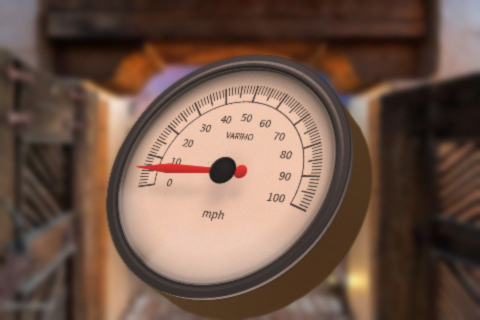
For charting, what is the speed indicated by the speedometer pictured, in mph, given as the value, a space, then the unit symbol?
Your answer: 5 mph
